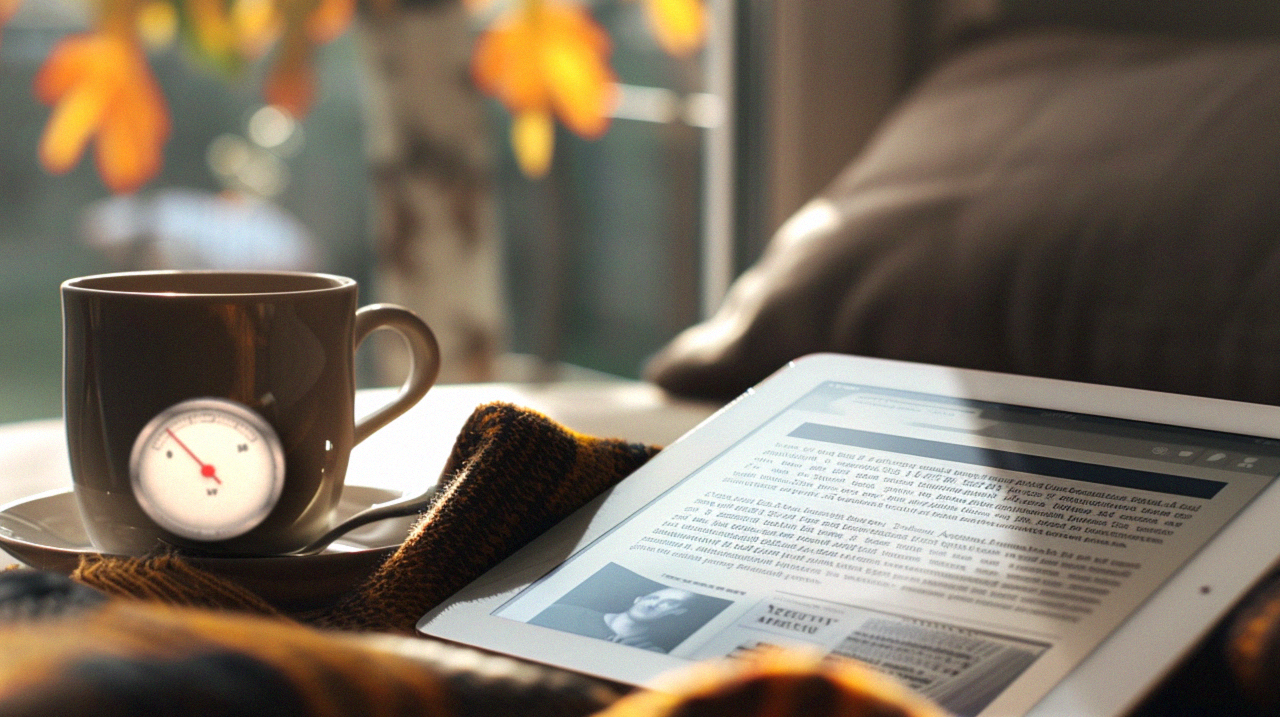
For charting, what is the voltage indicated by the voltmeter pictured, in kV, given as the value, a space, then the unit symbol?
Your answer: 10 kV
